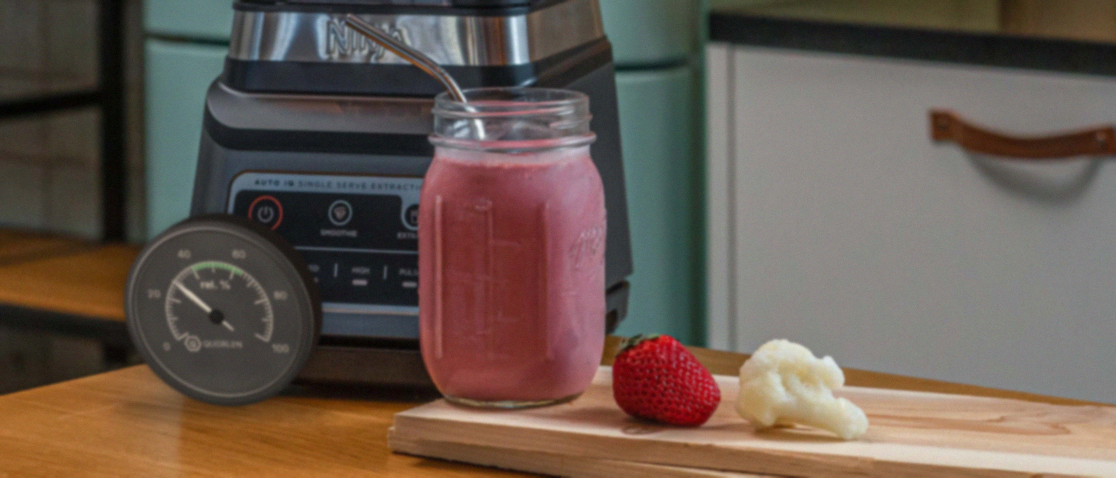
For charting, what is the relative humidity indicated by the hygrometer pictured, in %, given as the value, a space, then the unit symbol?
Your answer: 30 %
